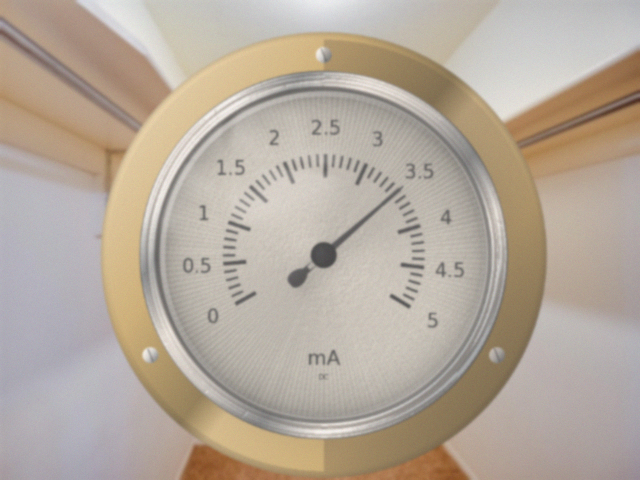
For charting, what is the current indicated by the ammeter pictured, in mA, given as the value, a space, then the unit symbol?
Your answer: 3.5 mA
